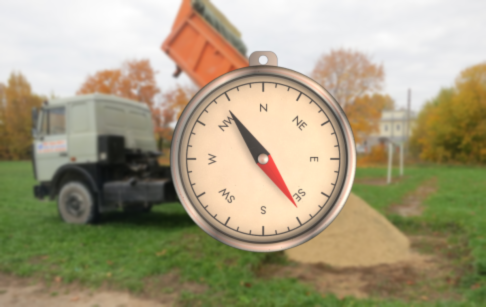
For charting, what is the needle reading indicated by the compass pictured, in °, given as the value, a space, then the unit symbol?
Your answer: 145 °
